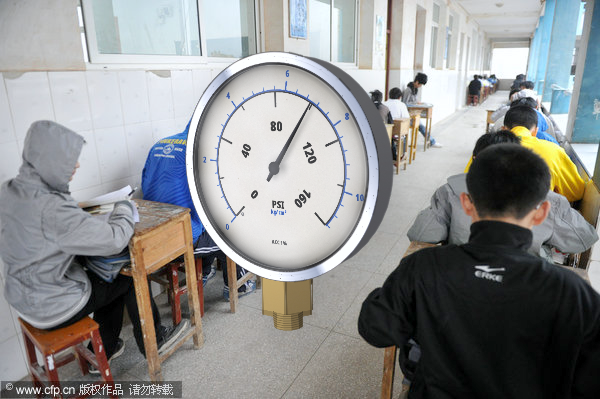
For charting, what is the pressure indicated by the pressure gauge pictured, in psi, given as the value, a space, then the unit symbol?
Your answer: 100 psi
